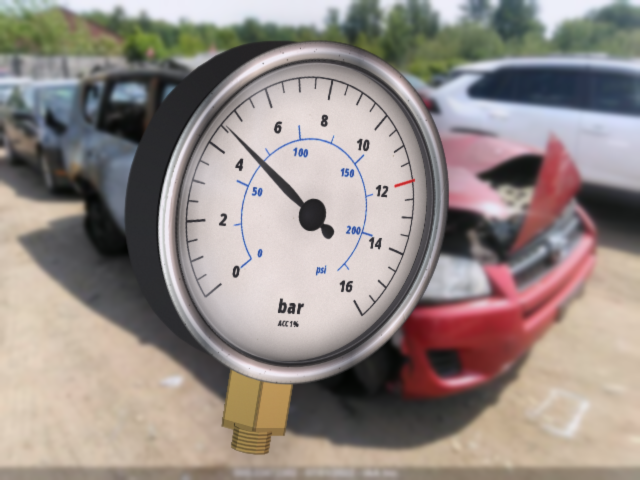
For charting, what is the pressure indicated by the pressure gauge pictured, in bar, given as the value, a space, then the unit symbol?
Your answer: 4.5 bar
